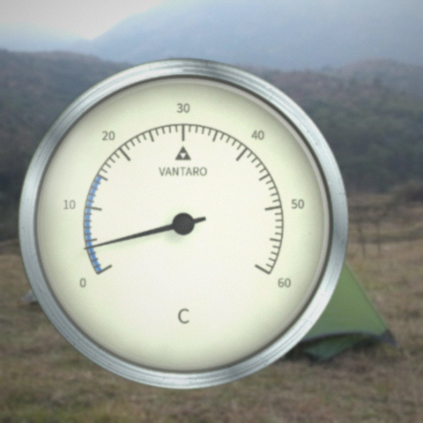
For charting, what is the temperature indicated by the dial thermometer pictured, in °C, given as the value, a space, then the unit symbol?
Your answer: 4 °C
